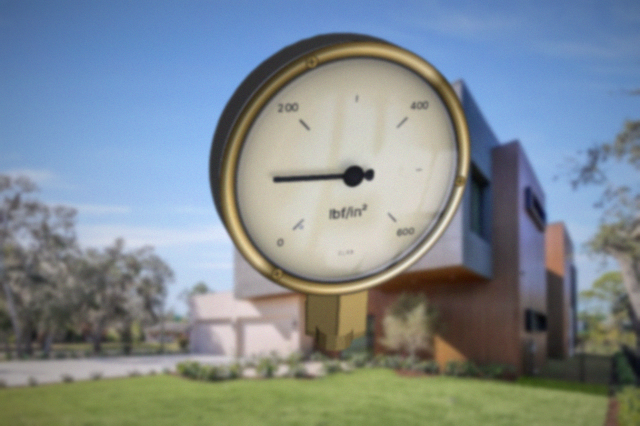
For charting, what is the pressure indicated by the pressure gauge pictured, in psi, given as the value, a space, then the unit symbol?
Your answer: 100 psi
